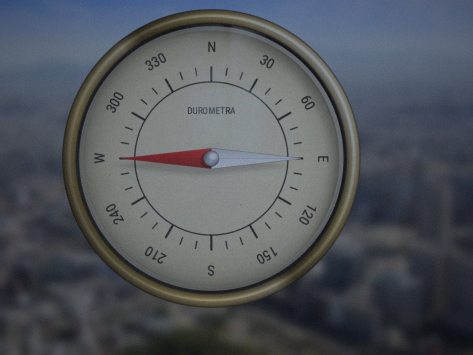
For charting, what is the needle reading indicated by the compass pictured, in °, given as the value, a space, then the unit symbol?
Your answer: 270 °
